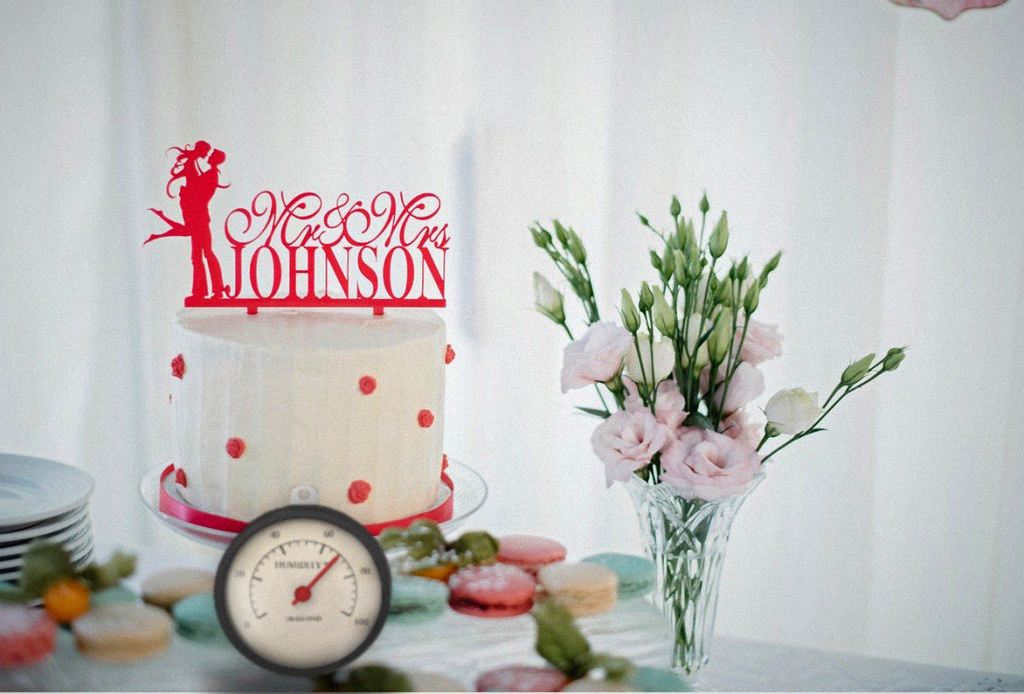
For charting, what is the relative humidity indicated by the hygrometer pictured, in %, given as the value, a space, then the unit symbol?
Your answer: 68 %
